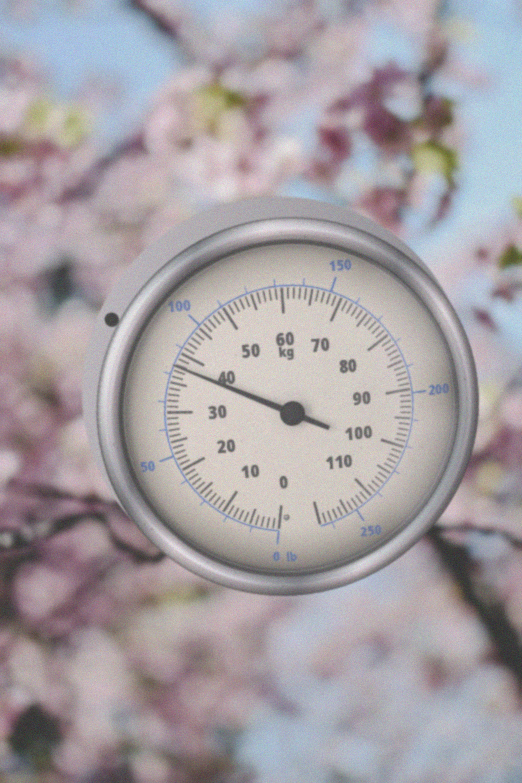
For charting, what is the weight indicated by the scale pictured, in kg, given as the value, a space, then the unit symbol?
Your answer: 38 kg
